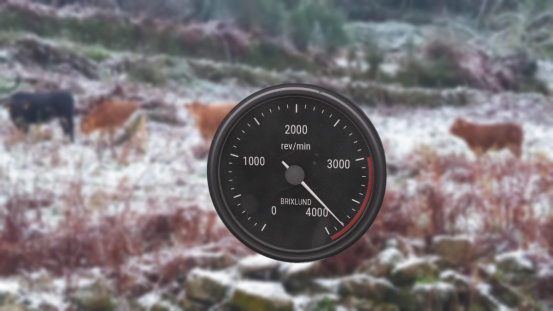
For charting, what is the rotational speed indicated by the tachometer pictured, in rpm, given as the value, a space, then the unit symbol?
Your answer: 3800 rpm
